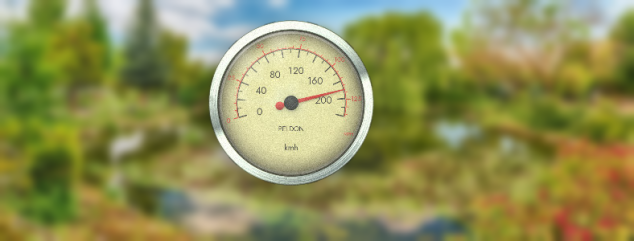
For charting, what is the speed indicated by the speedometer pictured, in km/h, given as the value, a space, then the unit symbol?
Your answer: 190 km/h
